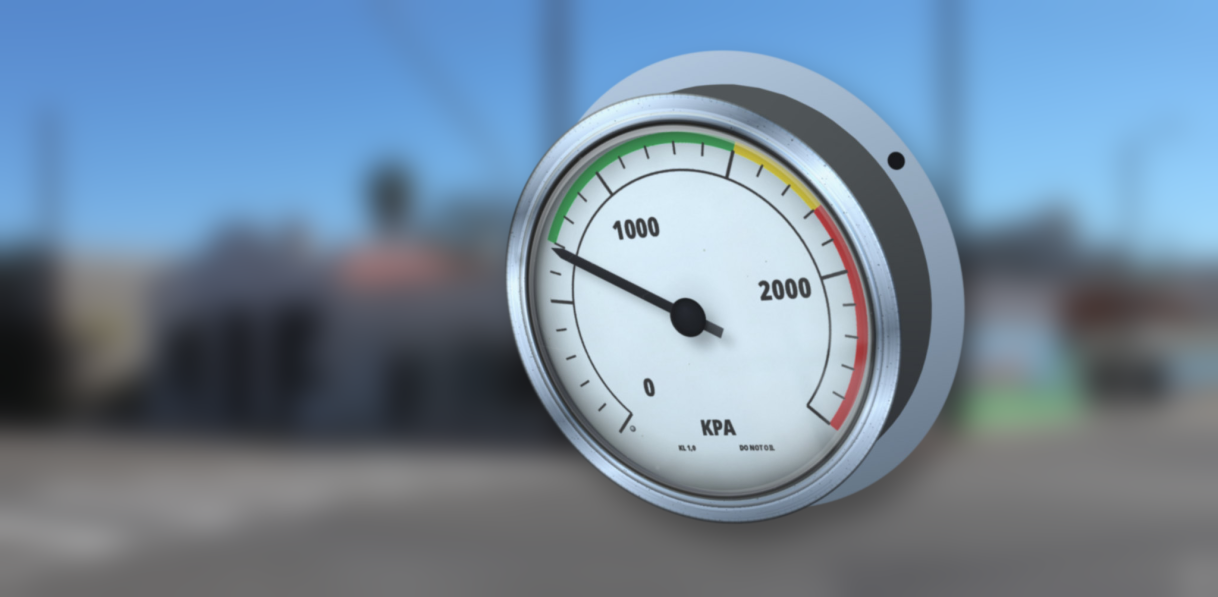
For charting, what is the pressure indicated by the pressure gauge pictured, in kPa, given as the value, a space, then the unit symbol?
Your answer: 700 kPa
